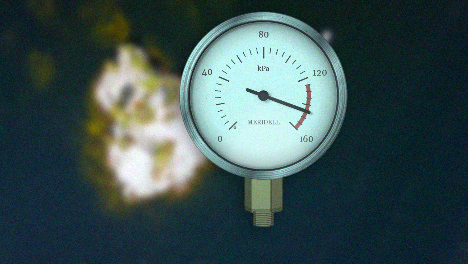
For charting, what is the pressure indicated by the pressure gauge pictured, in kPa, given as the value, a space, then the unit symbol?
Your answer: 145 kPa
